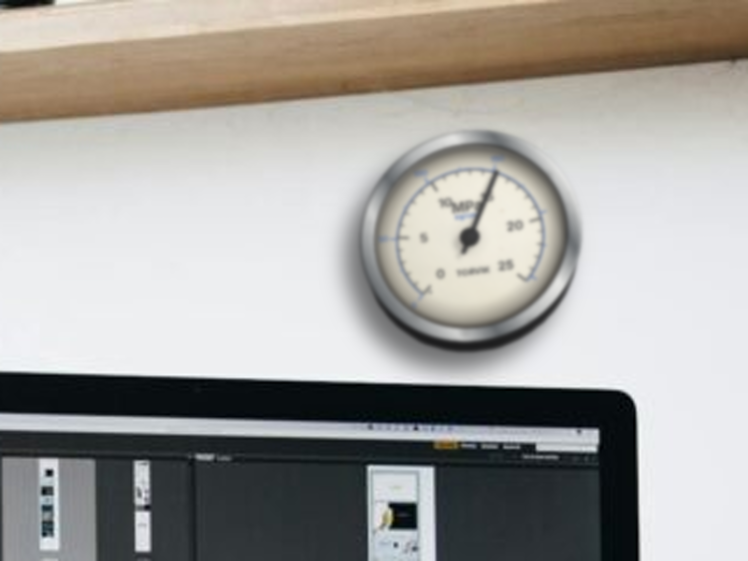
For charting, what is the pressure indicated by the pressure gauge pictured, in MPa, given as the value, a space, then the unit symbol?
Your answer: 15 MPa
